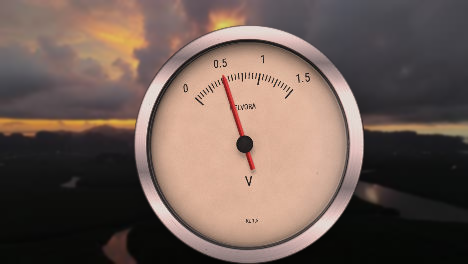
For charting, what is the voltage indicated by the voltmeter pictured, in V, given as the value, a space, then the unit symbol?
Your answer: 0.5 V
